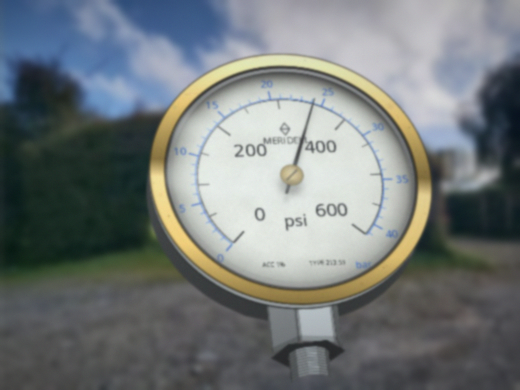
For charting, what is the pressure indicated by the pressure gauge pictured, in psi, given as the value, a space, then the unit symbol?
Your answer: 350 psi
